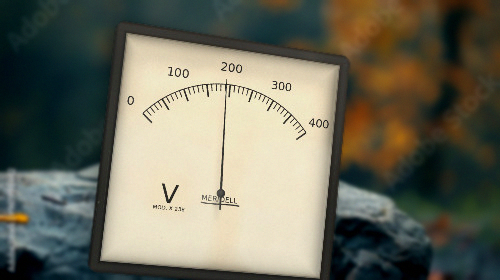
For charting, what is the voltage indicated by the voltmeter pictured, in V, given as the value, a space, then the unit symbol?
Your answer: 190 V
